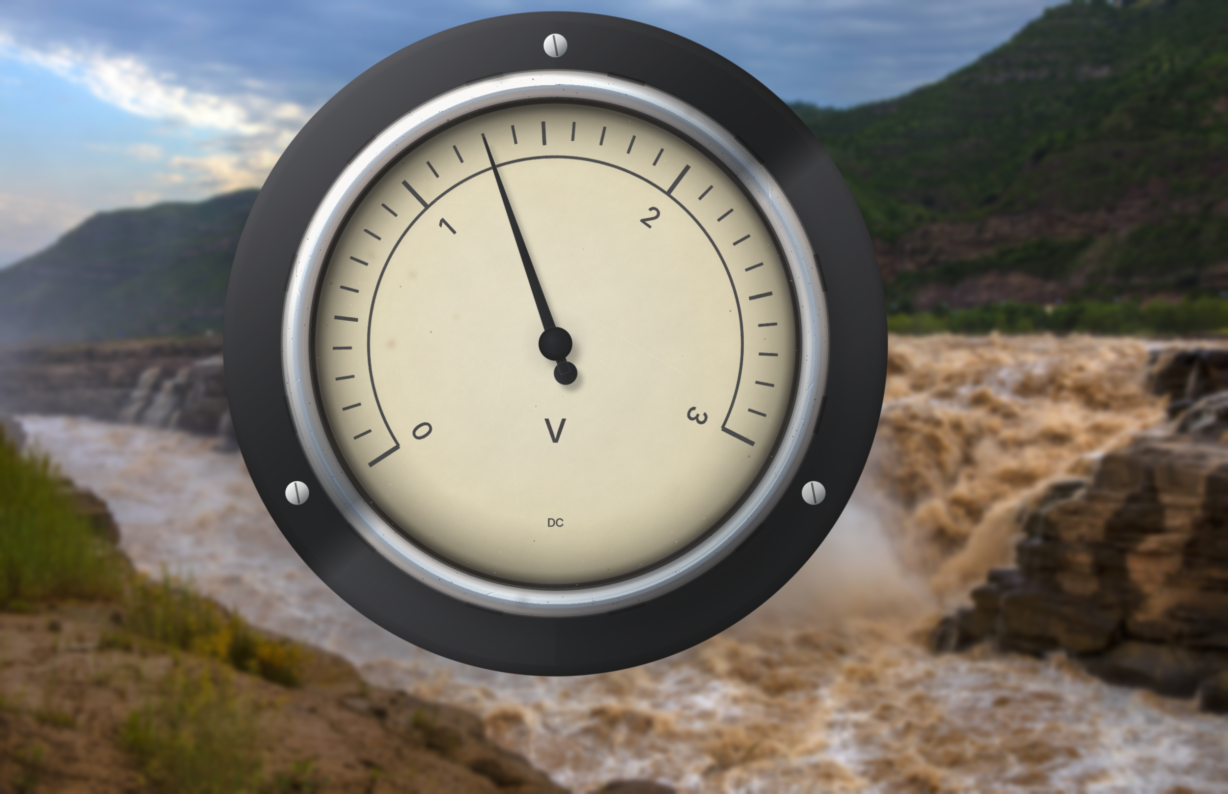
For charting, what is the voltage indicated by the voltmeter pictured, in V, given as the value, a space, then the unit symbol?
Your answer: 1.3 V
